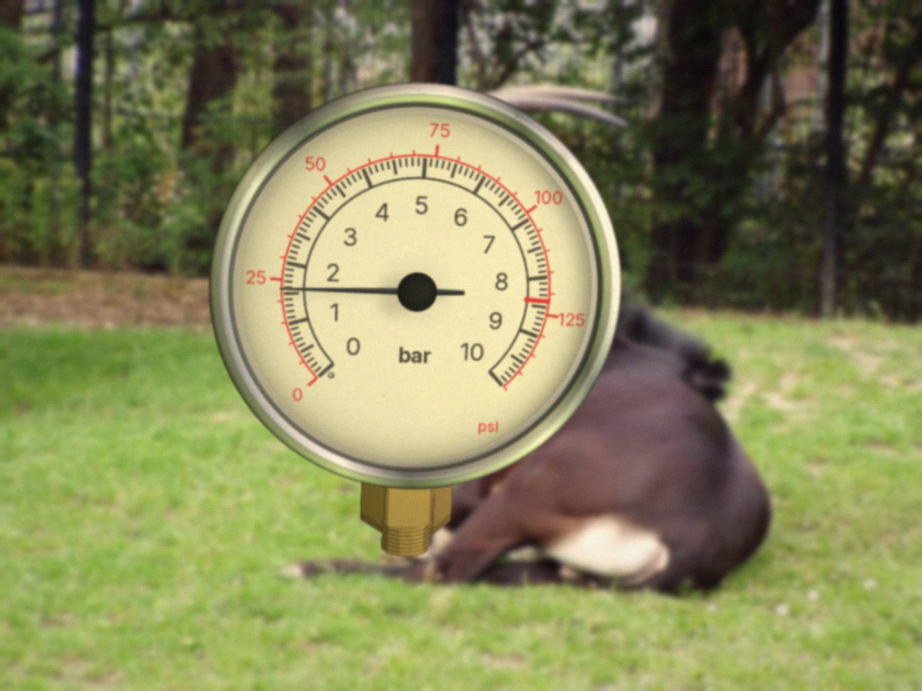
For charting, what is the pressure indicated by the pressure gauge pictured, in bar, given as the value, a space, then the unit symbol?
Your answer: 1.6 bar
